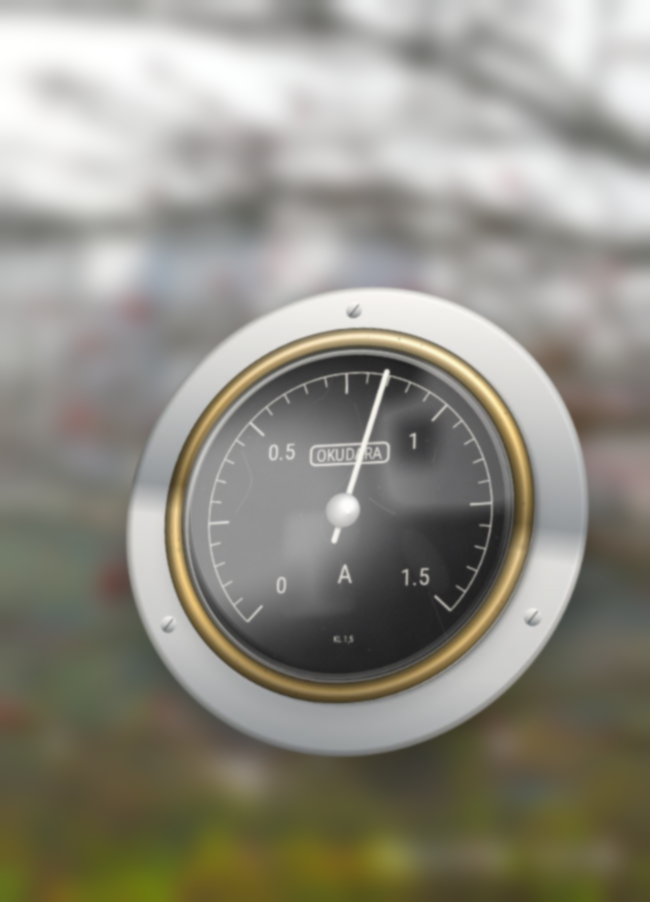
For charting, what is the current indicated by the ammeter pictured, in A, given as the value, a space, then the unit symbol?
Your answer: 0.85 A
